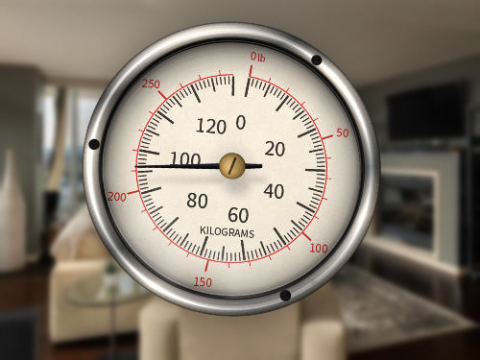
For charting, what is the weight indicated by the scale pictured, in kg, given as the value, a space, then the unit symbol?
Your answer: 96 kg
